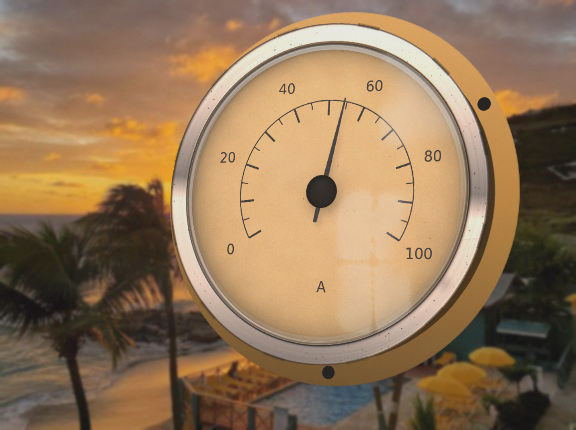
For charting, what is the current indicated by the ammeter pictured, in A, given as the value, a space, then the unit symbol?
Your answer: 55 A
